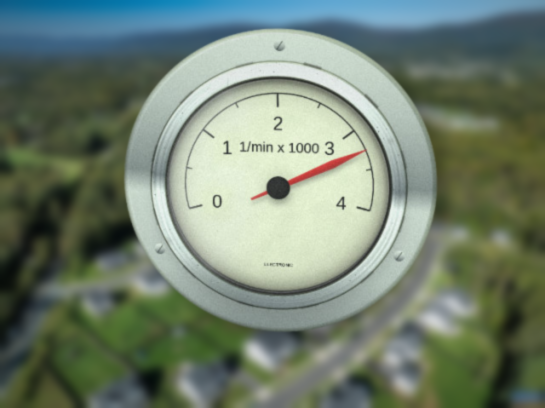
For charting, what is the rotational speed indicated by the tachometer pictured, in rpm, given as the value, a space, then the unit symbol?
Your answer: 3250 rpm
